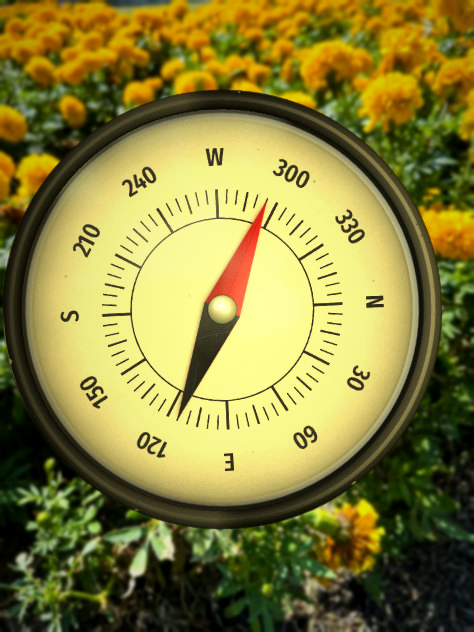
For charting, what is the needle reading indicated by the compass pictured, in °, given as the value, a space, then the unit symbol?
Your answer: 295 °
